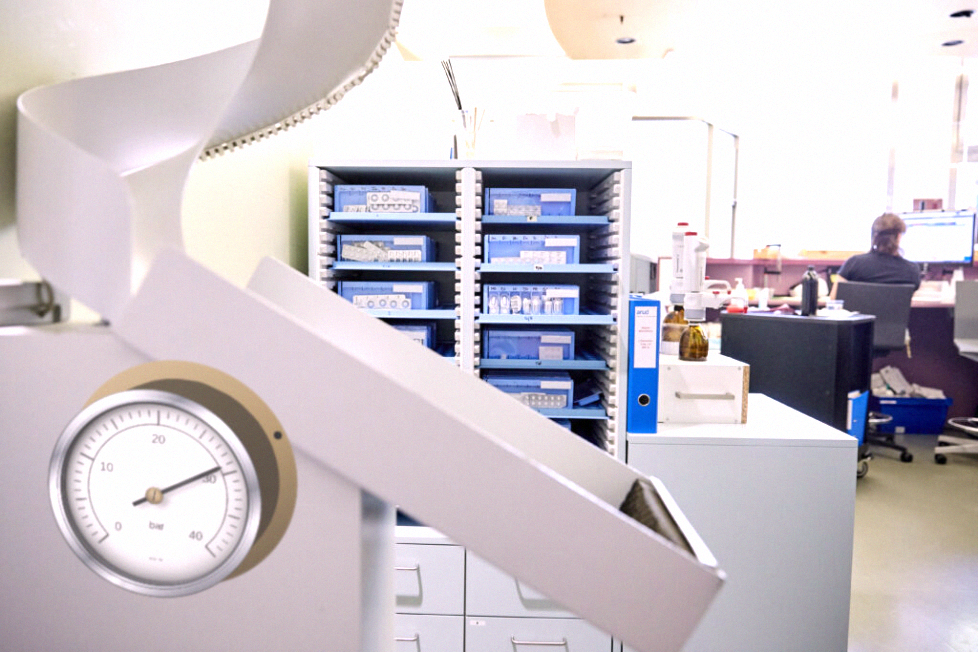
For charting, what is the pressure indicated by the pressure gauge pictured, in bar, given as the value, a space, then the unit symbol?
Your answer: 29 bar
